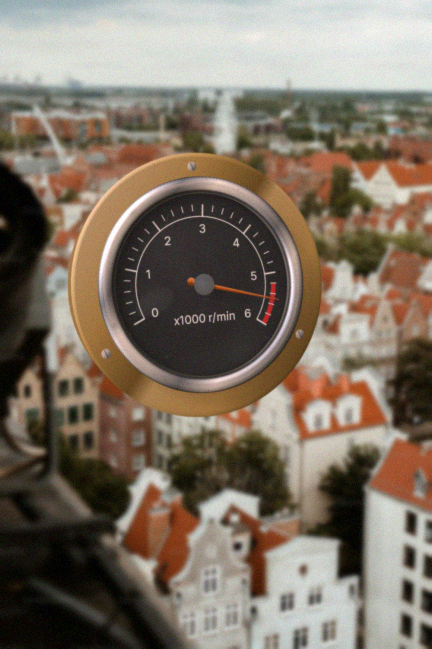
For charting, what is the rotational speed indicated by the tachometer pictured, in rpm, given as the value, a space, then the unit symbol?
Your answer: 5500 rpm
